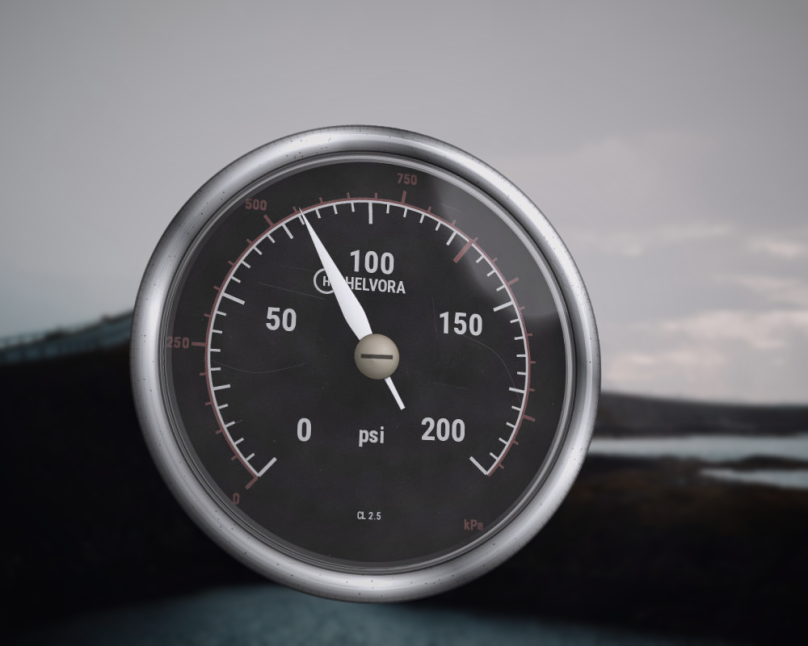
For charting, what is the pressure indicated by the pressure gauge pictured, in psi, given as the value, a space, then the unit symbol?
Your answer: 80 psi
